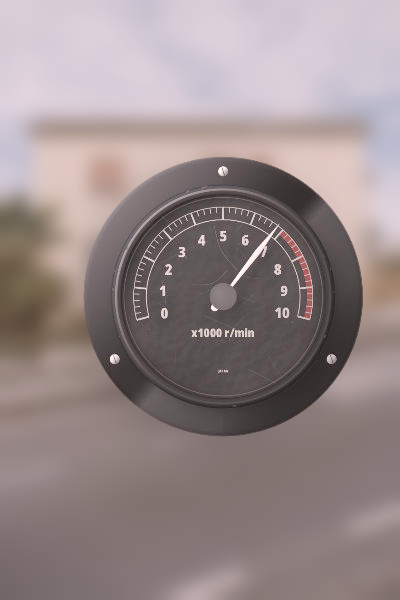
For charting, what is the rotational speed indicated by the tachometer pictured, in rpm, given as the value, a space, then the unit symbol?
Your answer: 6800 rpm
